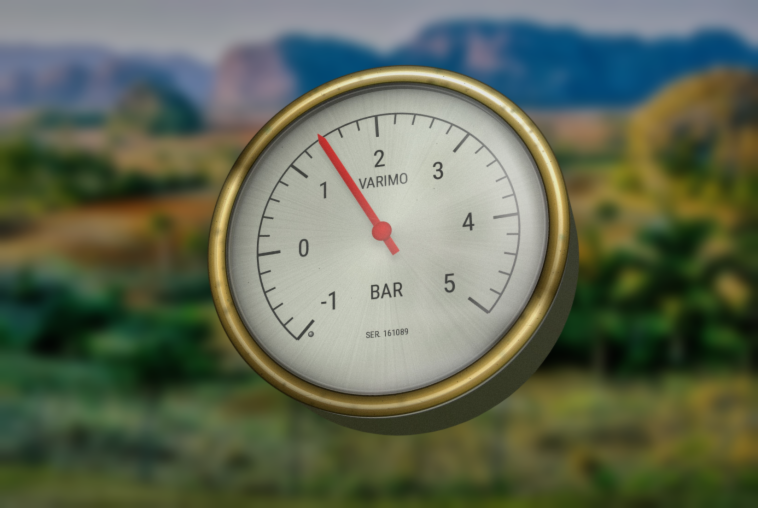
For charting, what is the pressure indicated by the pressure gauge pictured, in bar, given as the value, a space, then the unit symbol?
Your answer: 1.4 bar
